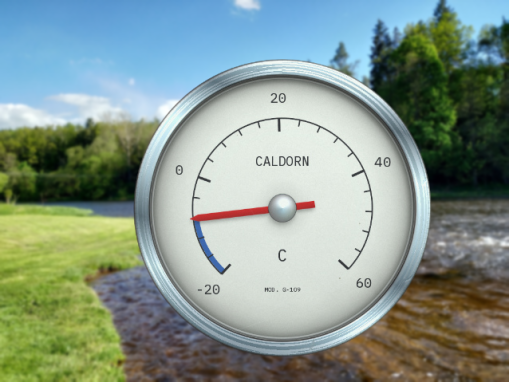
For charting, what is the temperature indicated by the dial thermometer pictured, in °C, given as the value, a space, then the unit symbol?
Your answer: -8 °C
